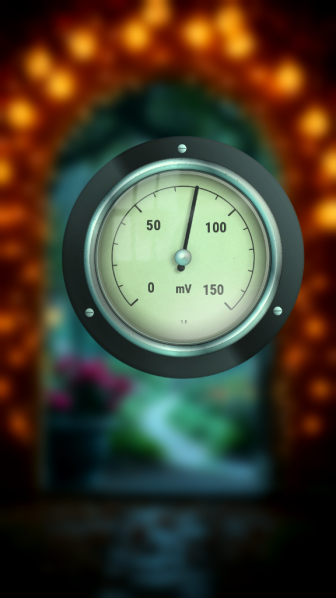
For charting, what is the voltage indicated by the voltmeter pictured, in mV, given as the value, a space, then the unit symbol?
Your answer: 80 mV
